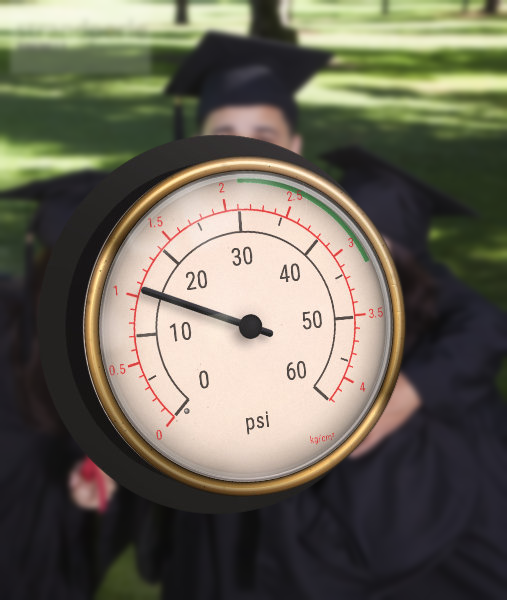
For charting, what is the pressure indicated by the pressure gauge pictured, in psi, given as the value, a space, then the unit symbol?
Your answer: 15 psi
